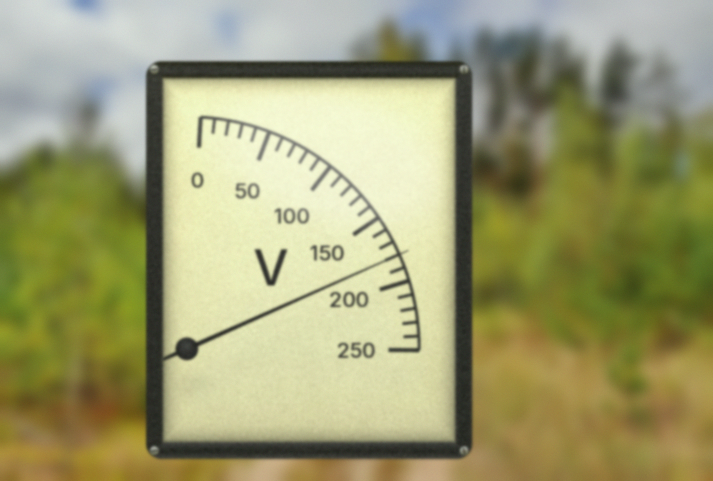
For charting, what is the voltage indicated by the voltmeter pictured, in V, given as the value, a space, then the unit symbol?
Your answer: 180 V
